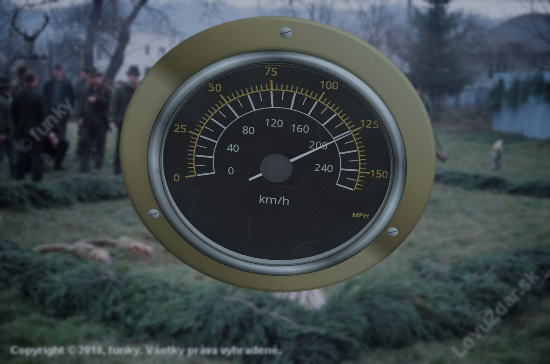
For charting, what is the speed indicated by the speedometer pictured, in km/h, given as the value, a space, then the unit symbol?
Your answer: 200 km/h
